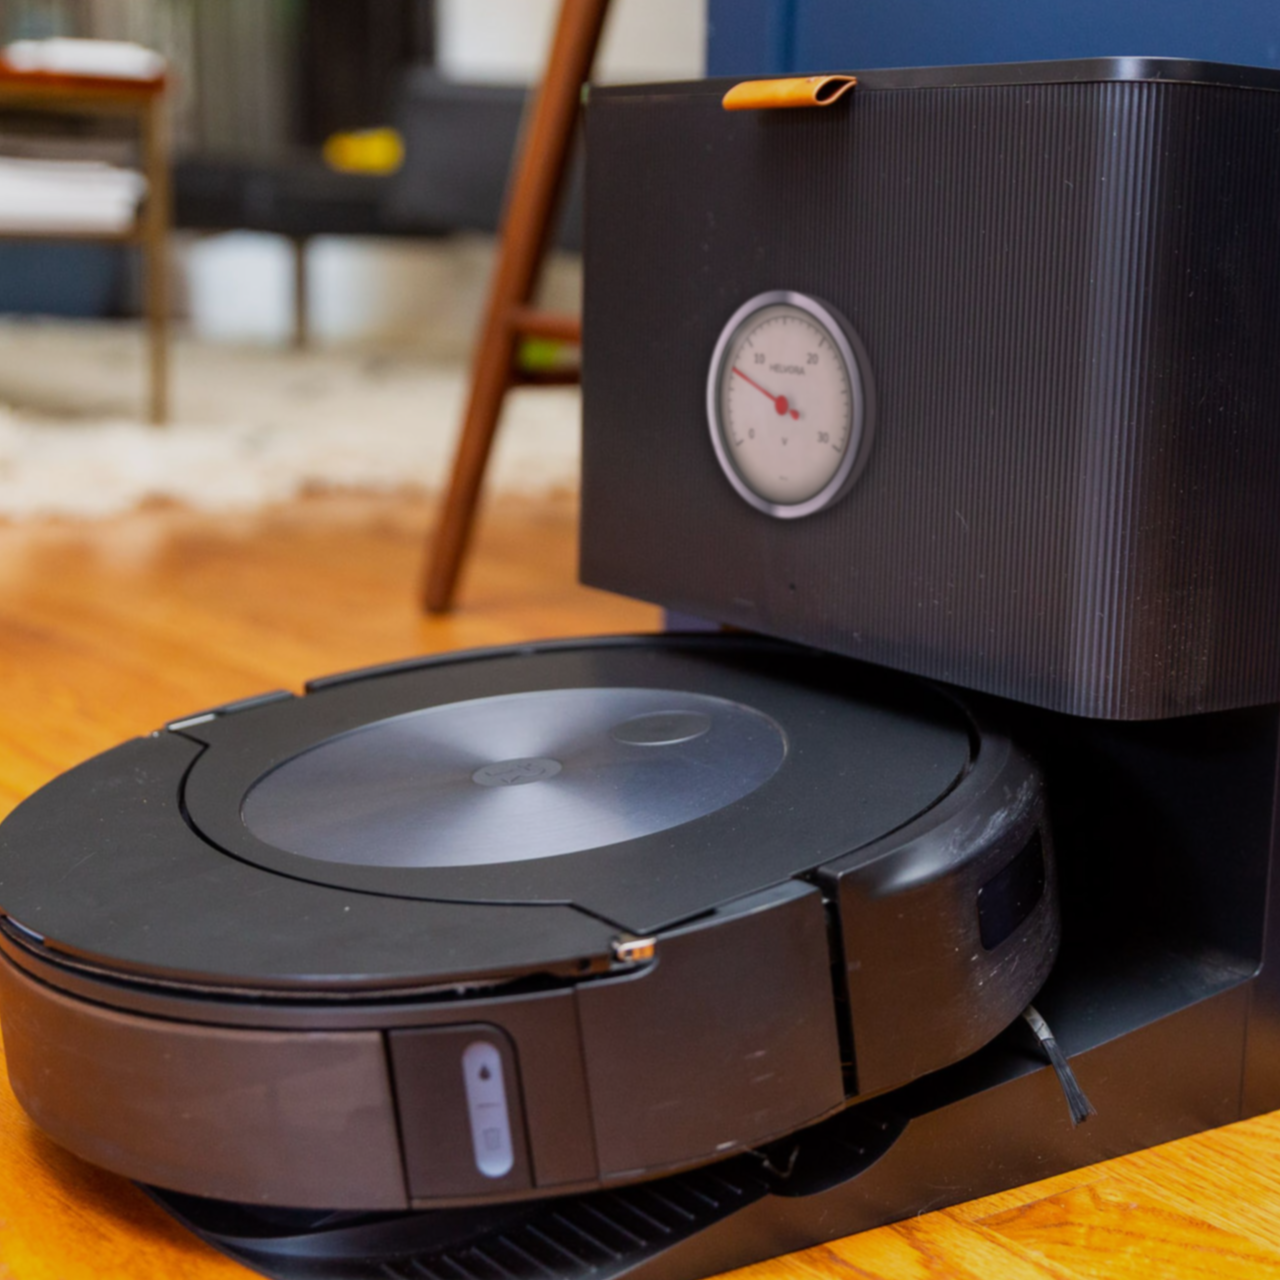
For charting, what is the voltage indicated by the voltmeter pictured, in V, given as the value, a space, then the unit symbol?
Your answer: 7 V
